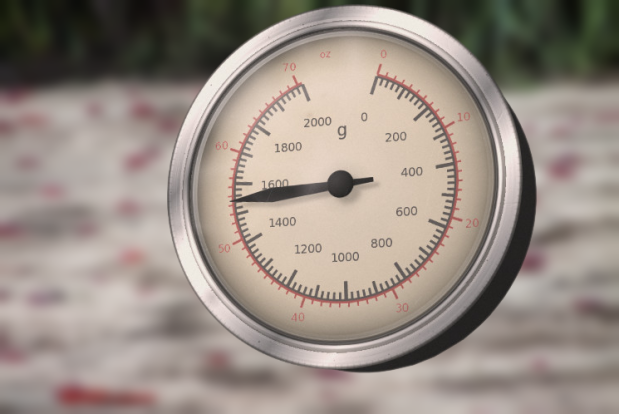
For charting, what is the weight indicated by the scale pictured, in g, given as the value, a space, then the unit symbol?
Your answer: 1540 g
